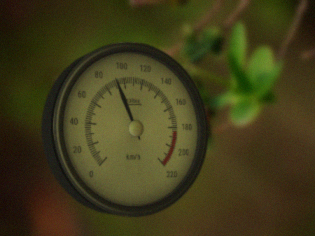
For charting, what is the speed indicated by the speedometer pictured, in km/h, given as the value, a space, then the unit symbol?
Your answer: 90 km/h
